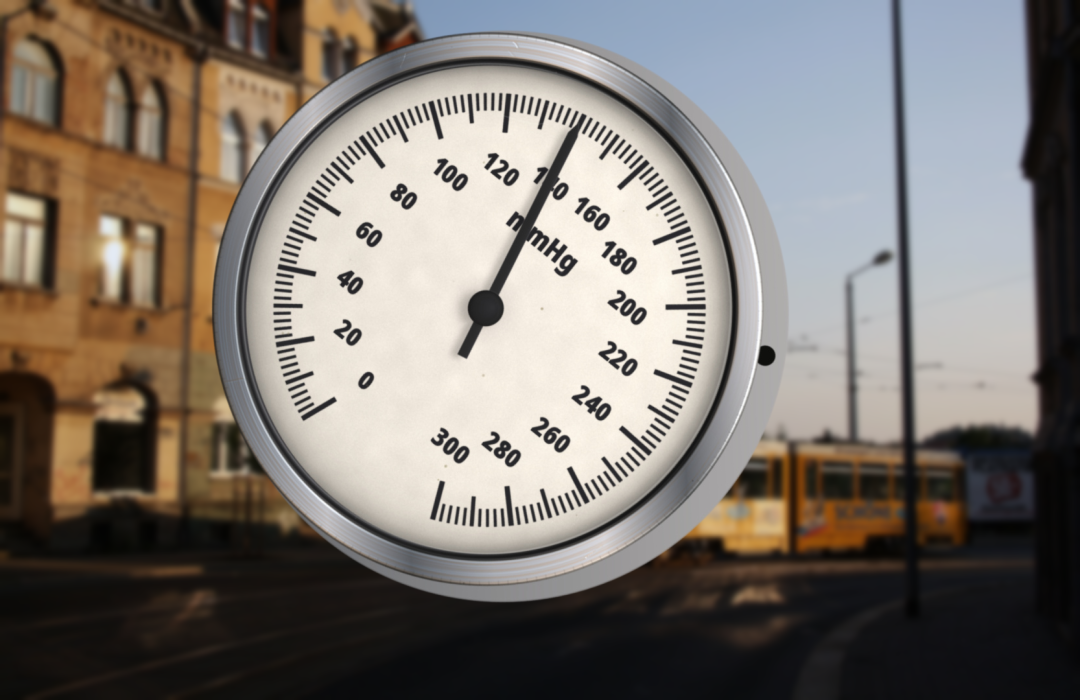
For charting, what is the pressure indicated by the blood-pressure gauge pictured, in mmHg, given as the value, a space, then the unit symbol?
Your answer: 140 mmHg
